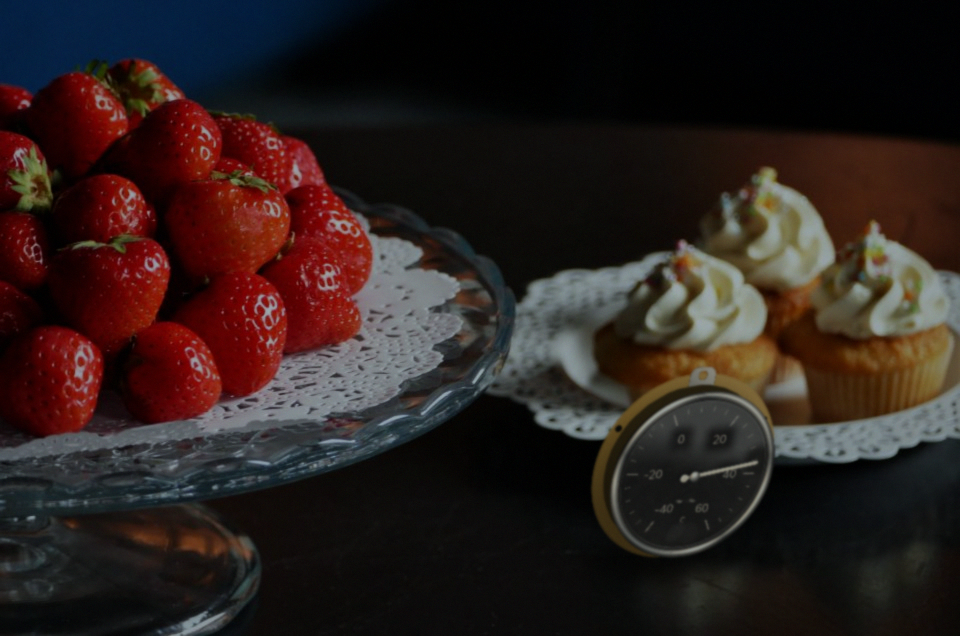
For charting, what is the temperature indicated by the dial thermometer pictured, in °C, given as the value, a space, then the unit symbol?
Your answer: 36 °C
